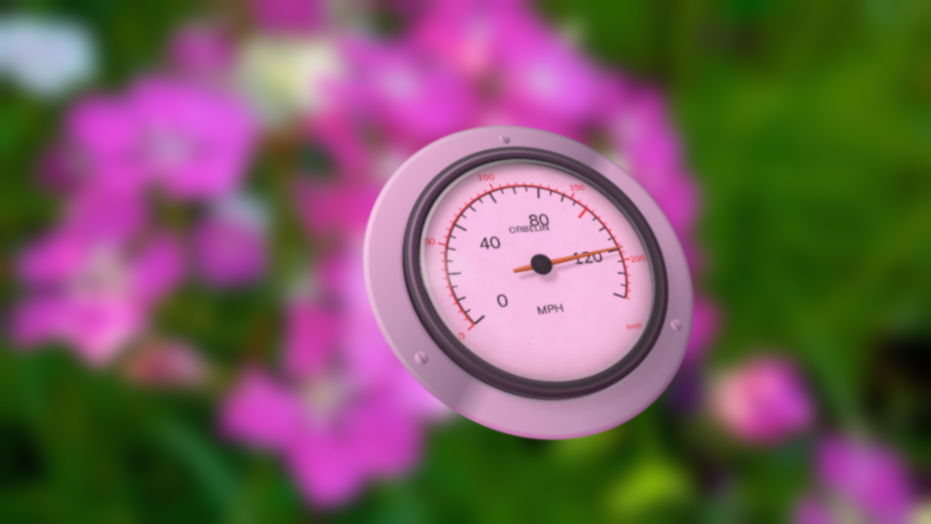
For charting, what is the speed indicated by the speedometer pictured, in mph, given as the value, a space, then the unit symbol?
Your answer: 120 mph
